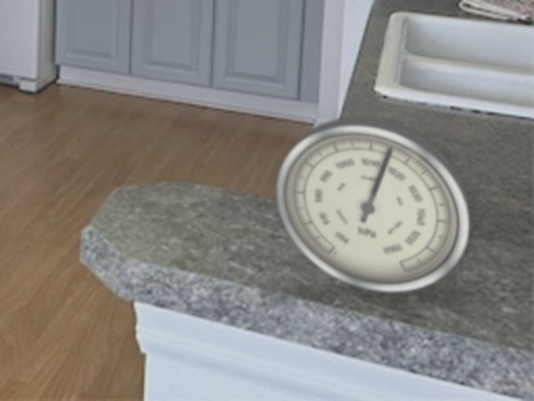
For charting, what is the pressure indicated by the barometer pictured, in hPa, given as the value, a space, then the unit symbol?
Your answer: 1015 hPa
